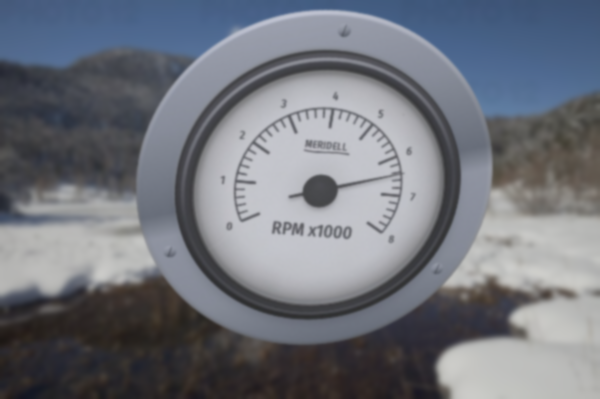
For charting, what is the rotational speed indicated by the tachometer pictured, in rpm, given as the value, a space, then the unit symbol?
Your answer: 6400 rpm
